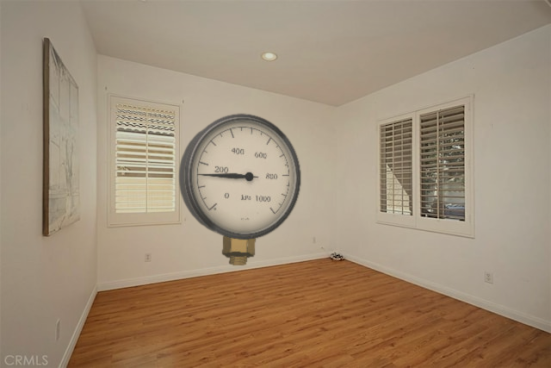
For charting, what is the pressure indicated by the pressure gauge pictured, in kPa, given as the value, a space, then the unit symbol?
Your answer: 150 kPa
